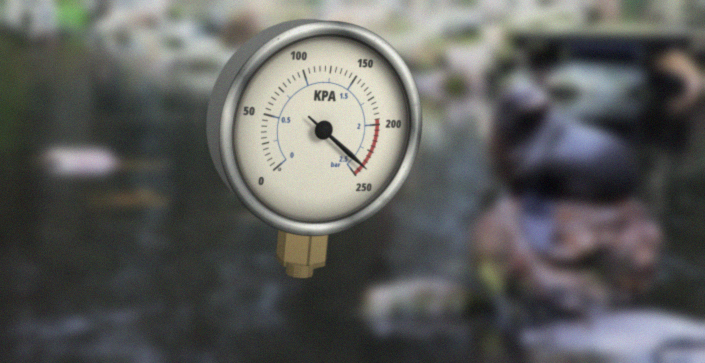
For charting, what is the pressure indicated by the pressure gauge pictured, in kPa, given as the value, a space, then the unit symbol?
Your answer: 240 kPa
